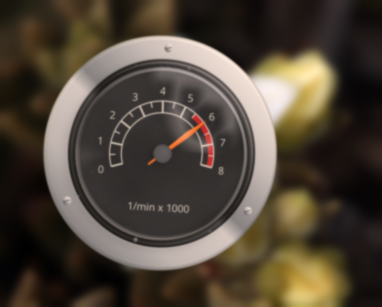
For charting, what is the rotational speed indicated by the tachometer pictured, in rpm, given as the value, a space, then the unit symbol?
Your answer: 6000 rpm
